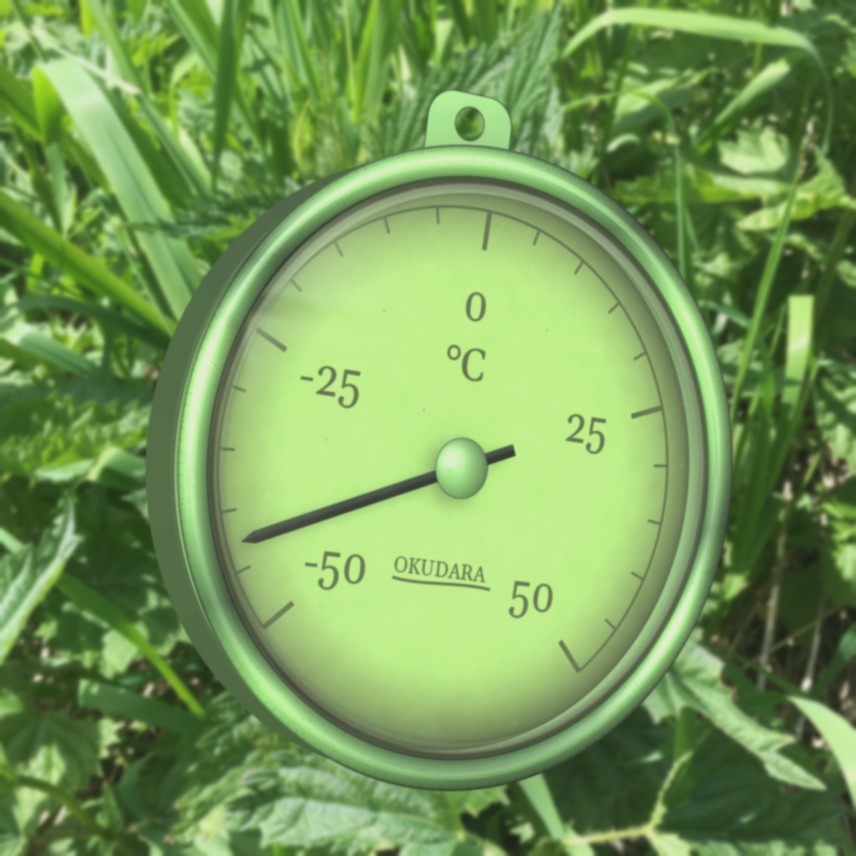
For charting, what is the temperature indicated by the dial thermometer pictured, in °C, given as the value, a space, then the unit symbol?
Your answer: -42.5 °C
